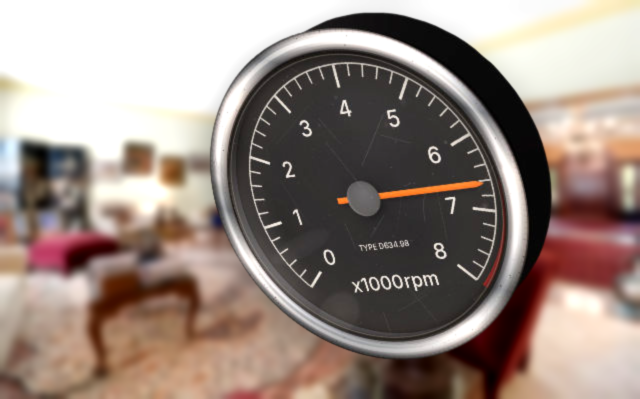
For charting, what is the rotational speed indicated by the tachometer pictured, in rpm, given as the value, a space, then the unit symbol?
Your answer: 6600 rpm
